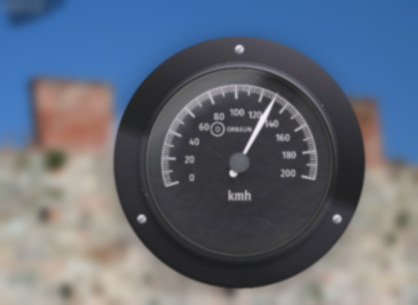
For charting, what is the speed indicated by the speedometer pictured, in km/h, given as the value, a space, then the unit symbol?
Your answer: 130 km/h
